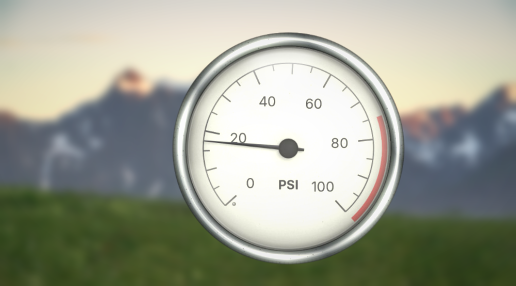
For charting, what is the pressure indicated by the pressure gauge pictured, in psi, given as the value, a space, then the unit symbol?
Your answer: 17.5 psi
